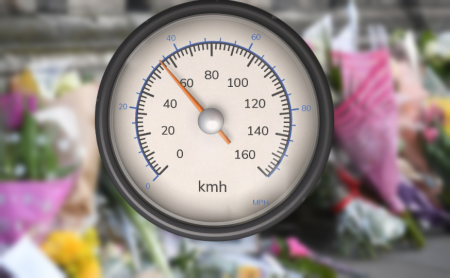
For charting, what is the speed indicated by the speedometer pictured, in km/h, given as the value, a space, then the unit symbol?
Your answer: 56 km/h
